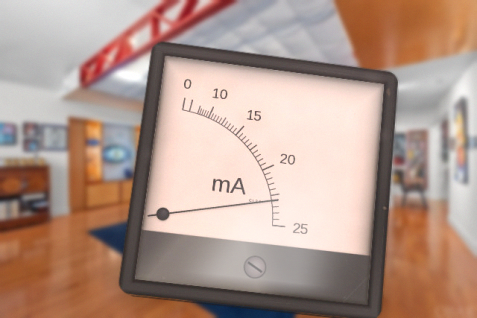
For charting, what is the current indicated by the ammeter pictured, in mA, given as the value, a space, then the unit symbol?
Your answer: 23 mA
